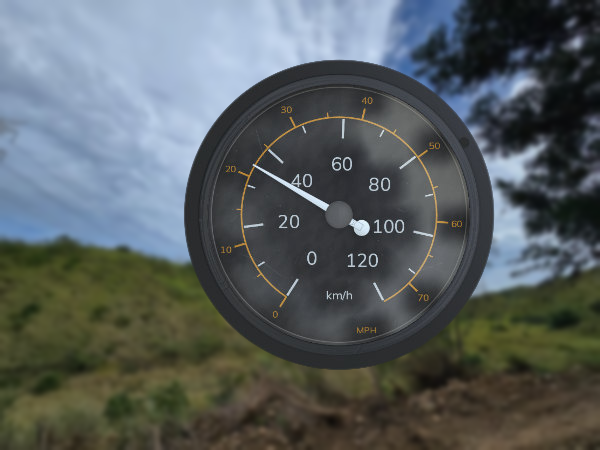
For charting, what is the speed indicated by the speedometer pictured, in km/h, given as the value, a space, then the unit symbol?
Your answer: 35 km/h
